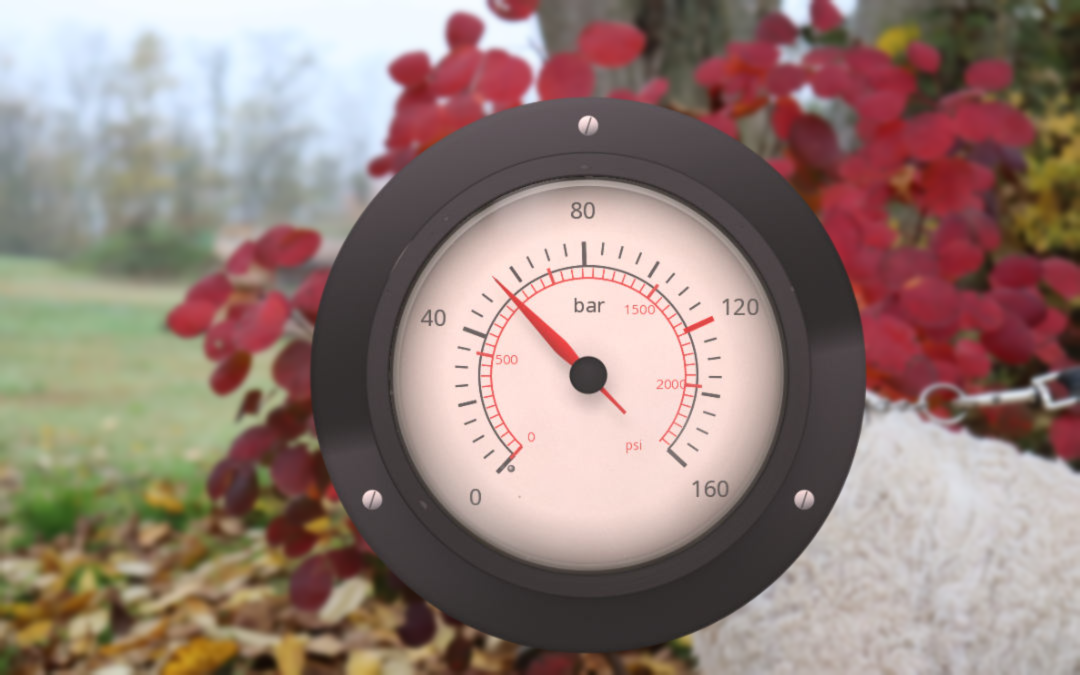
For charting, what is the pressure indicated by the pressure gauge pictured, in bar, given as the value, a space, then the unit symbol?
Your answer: 55 bar
